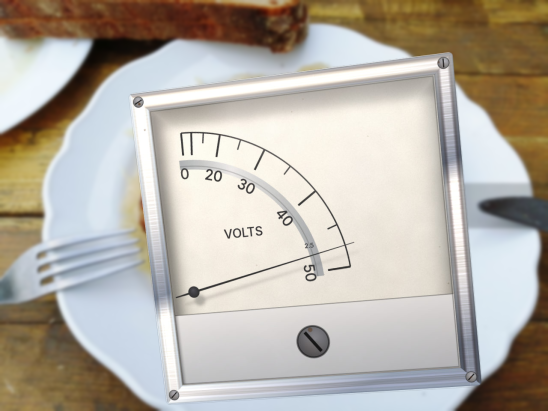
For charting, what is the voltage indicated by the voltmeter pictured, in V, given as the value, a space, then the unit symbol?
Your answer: 47.5 V
